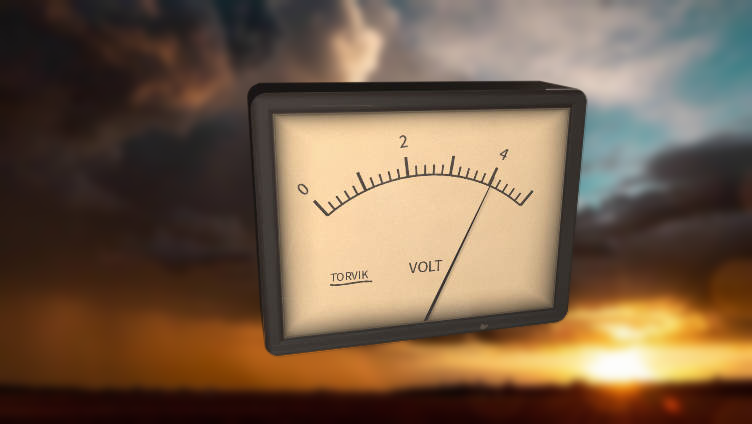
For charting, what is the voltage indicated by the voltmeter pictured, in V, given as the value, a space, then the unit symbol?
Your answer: 4 V
